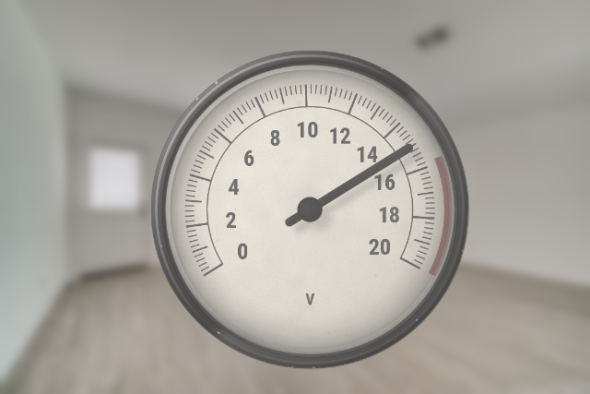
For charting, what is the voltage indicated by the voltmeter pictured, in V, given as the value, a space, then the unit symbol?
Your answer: 15 V
